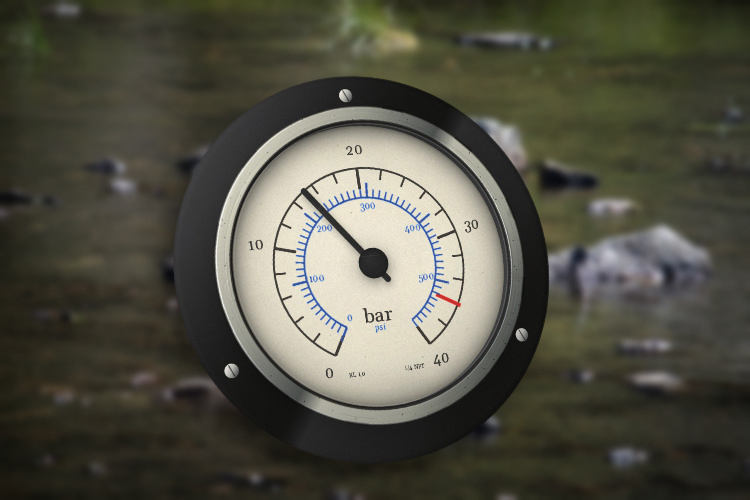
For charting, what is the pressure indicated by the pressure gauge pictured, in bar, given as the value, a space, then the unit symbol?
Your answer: 15 bar
